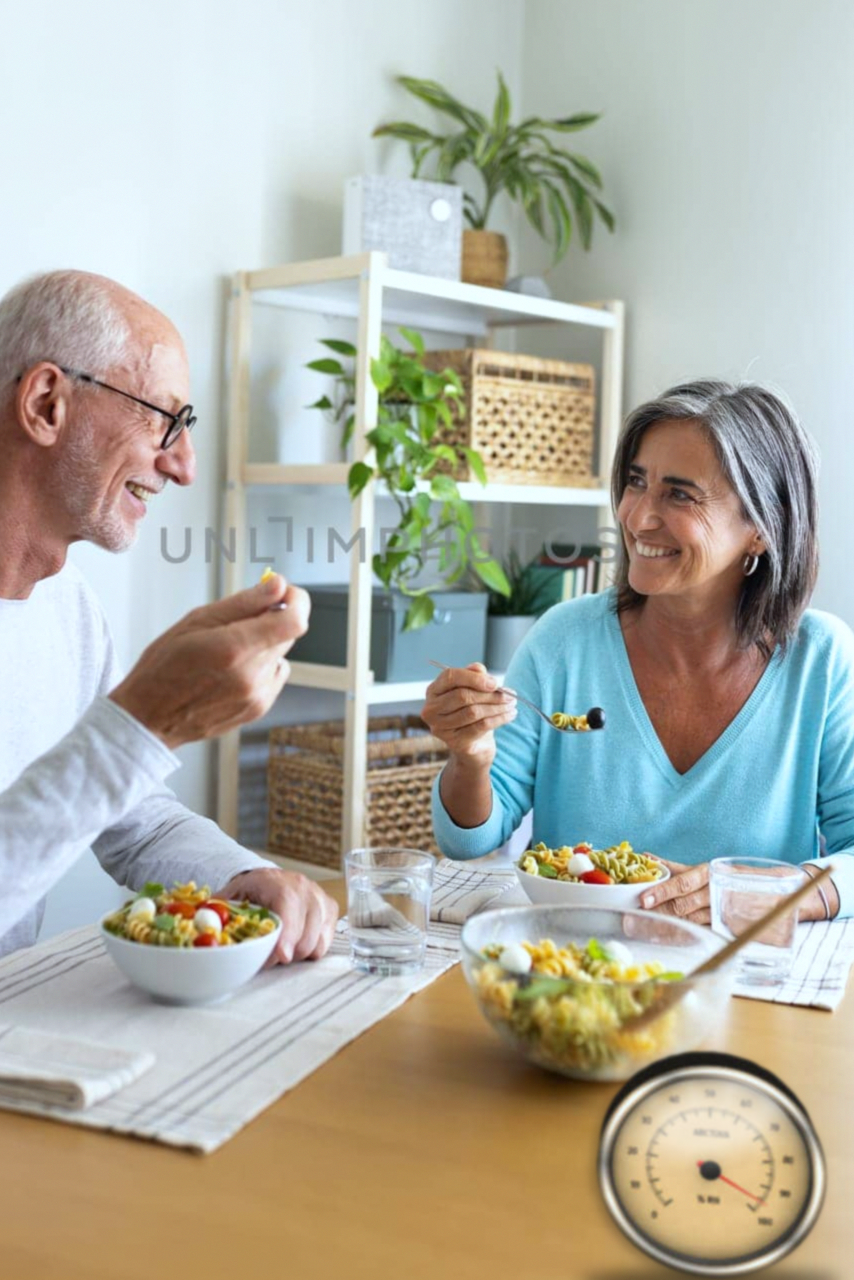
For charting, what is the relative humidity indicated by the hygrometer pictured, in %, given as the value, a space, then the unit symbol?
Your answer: 95 %
